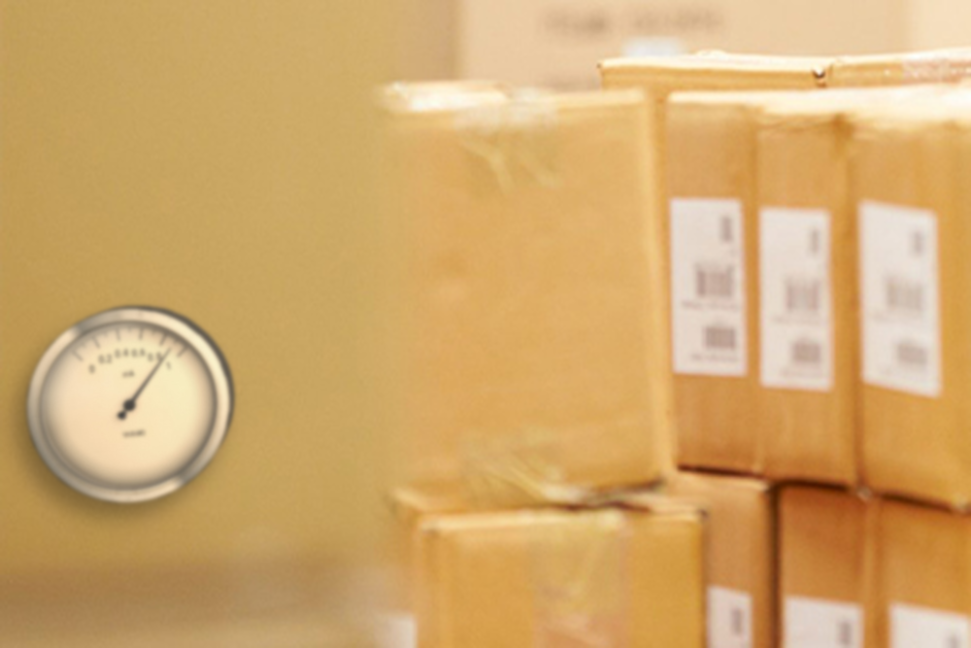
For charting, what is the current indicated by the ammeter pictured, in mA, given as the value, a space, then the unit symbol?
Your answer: 0.9 mA
